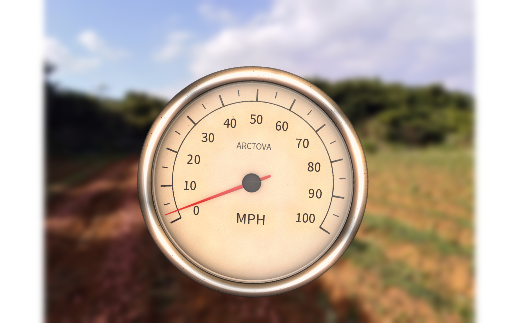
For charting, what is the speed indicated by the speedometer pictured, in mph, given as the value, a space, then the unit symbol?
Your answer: 2.5 mph
